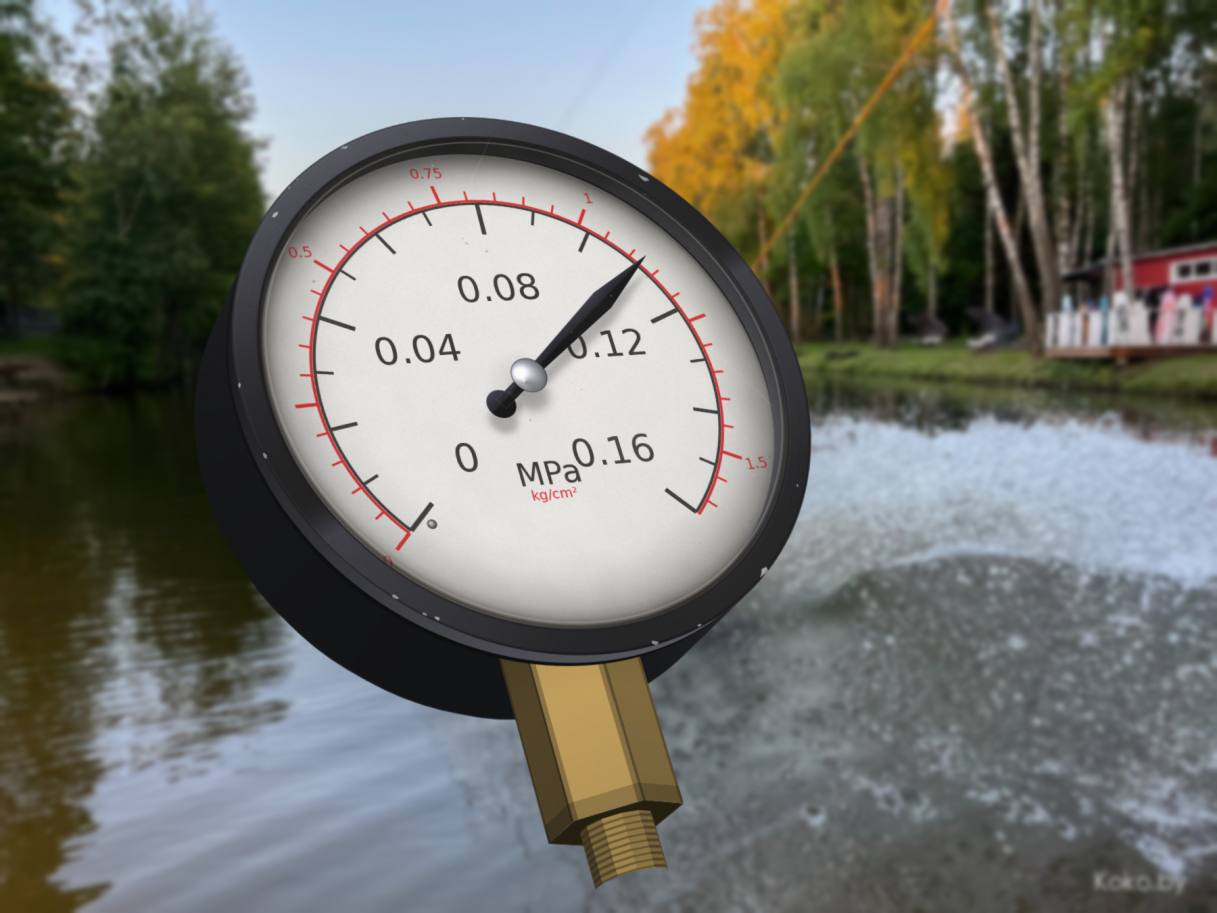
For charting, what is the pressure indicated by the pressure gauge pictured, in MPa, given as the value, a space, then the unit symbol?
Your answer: 0.11 MPa
